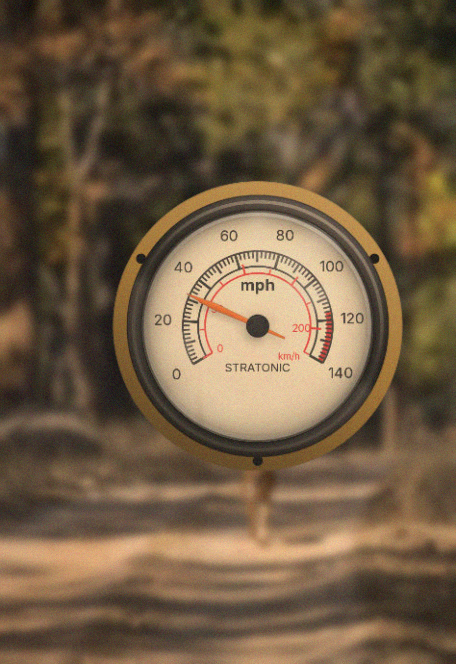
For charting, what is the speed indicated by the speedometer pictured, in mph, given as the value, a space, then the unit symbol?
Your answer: 32 mph
